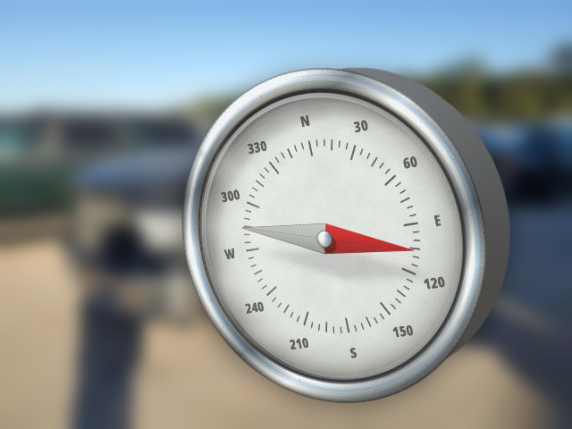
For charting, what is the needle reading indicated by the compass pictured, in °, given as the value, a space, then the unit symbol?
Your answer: 105 °
